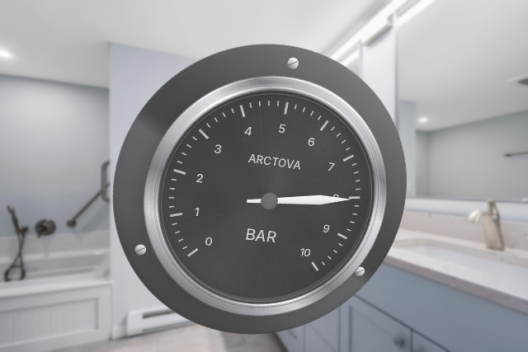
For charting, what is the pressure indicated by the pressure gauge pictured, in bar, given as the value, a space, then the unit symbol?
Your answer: 8 bar
